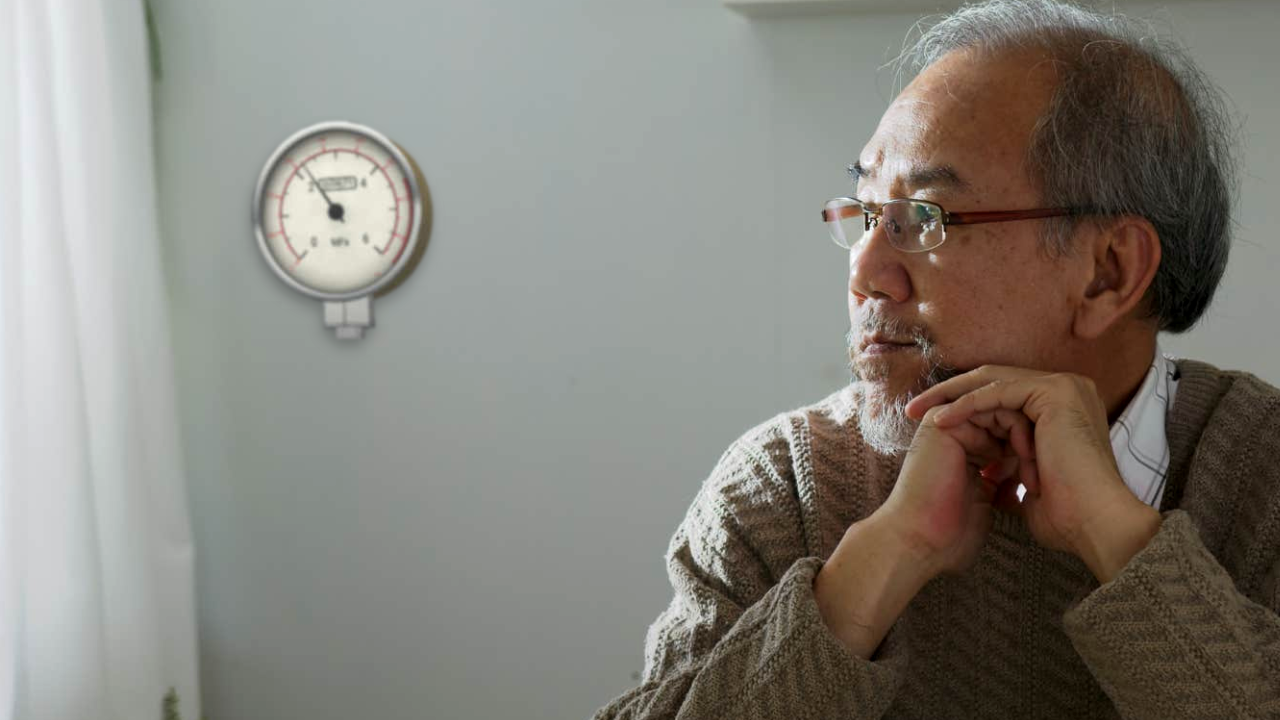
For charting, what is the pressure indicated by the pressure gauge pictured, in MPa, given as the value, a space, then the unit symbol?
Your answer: 2.25 MPa
